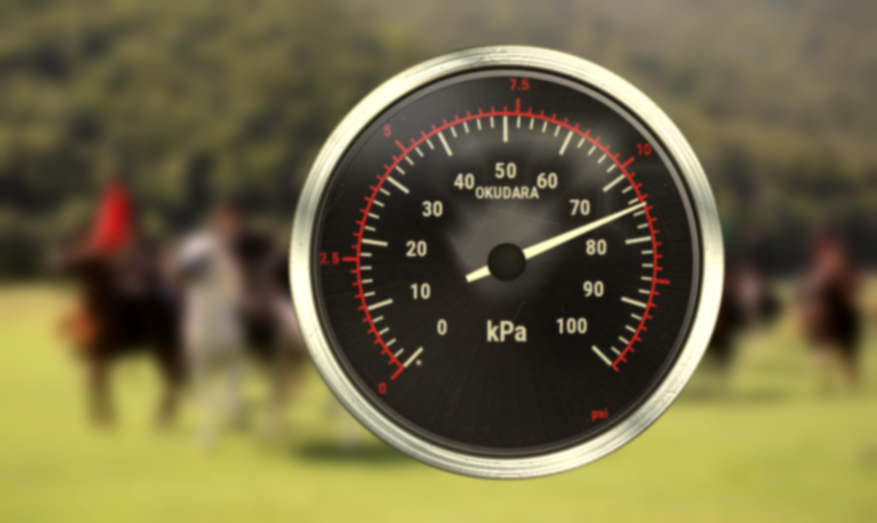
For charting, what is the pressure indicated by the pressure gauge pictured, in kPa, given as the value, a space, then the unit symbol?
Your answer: 75 kPa
